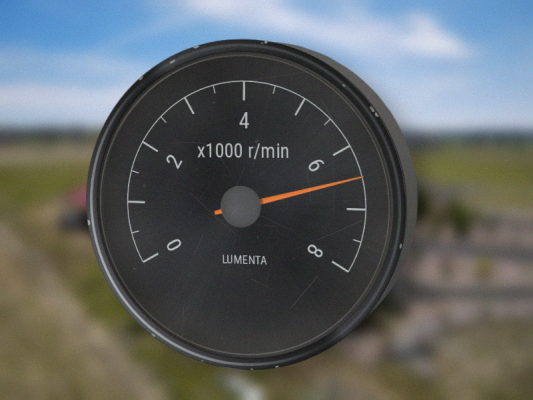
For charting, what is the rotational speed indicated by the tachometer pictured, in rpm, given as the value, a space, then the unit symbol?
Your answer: 6500 rpm
